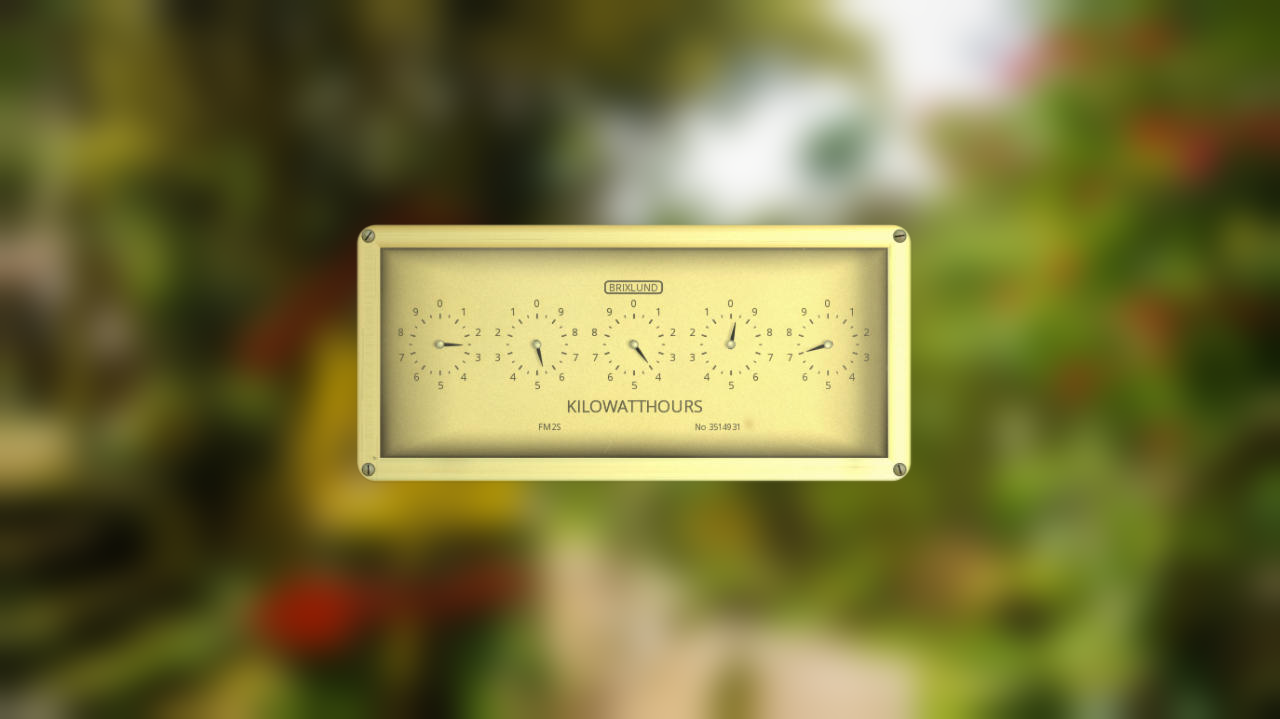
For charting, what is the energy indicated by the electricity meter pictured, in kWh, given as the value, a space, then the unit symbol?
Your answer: 25397 kWh
